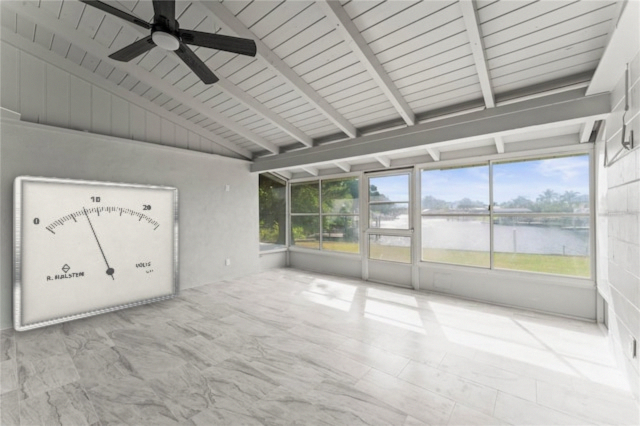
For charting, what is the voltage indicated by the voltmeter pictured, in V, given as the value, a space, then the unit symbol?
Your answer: 7.5 V
